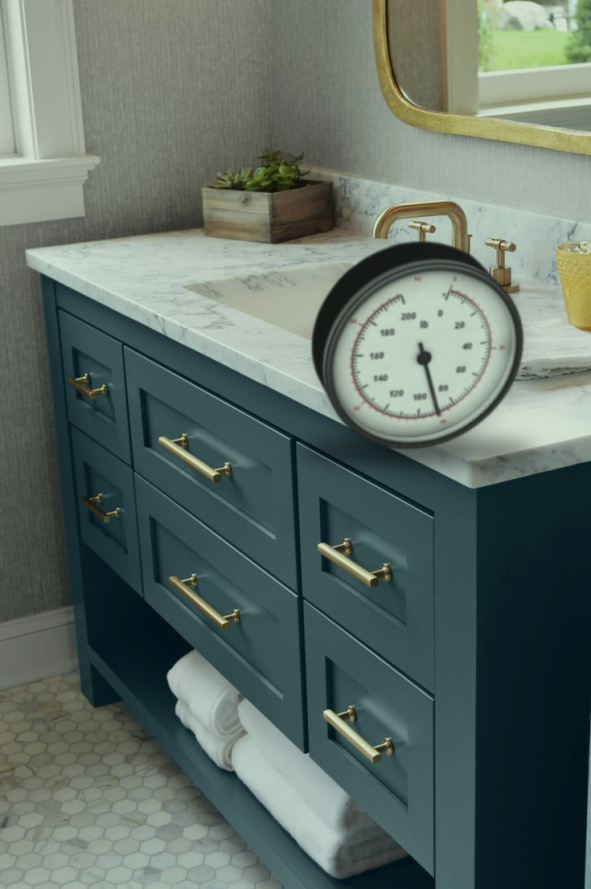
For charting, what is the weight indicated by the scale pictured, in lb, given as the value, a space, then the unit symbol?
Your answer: 90 lb
